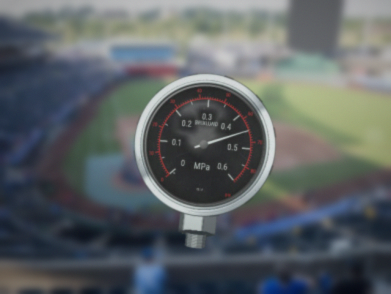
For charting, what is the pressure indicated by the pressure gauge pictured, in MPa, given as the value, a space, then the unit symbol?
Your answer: 0.45 MPa
